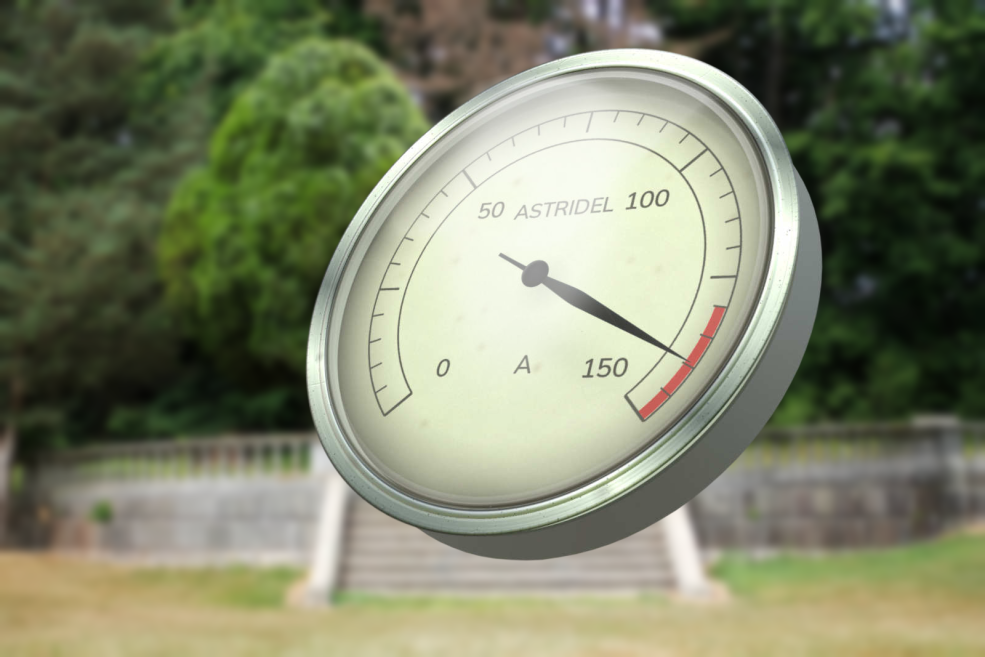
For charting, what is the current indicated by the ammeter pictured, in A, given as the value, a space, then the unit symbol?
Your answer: 140 A
